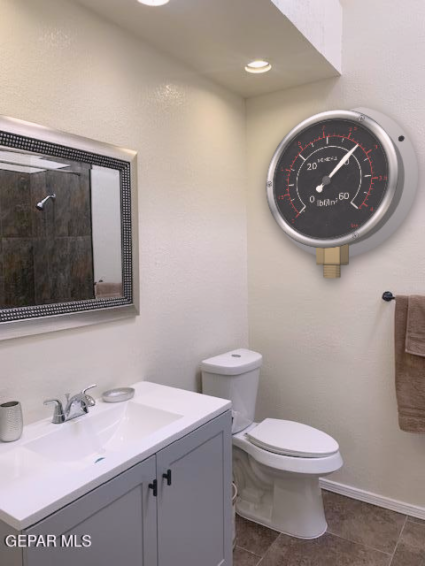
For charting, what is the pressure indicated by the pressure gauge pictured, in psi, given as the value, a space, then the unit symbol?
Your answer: 40 psi
